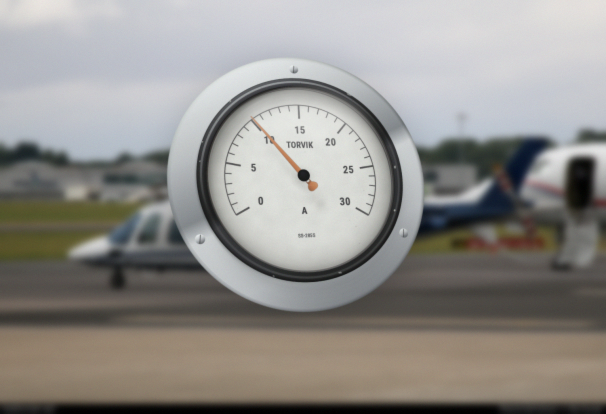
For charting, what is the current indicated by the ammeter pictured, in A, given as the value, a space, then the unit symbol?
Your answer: 10 A
